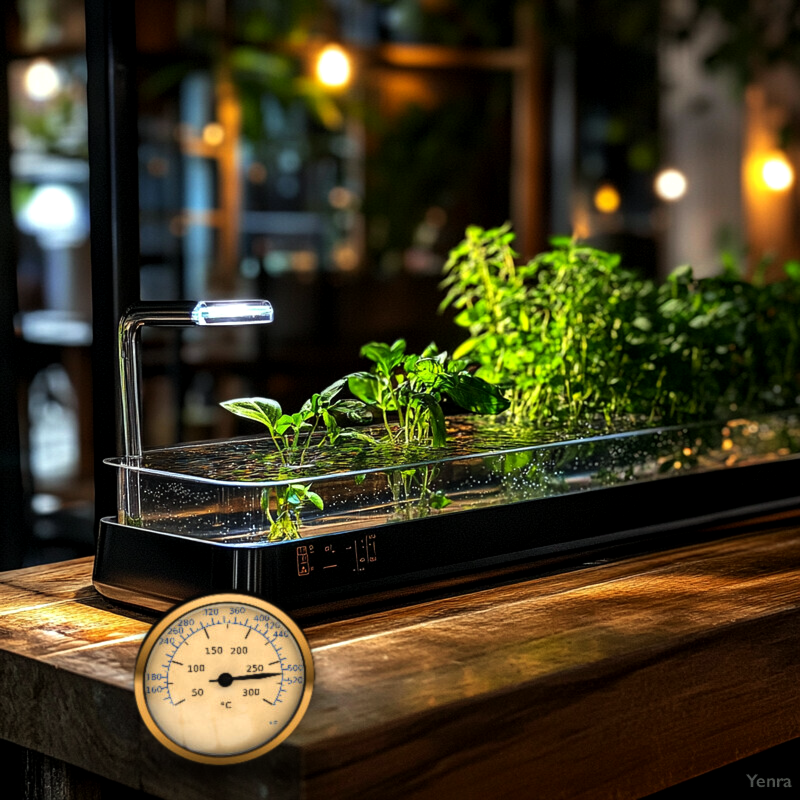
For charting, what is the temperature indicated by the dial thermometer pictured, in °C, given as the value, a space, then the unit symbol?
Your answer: 262.5 °C
